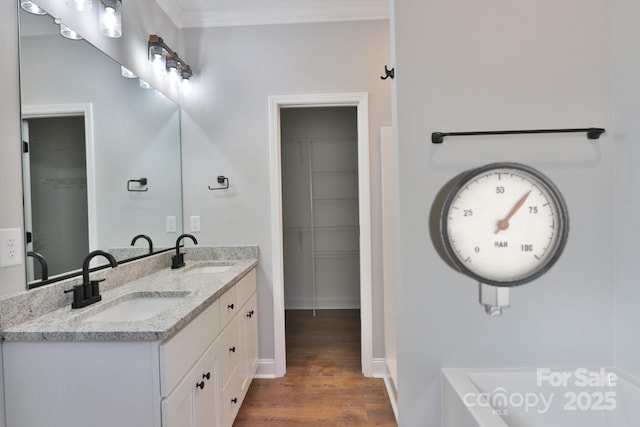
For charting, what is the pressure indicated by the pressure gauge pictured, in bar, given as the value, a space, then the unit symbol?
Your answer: 65 bar
